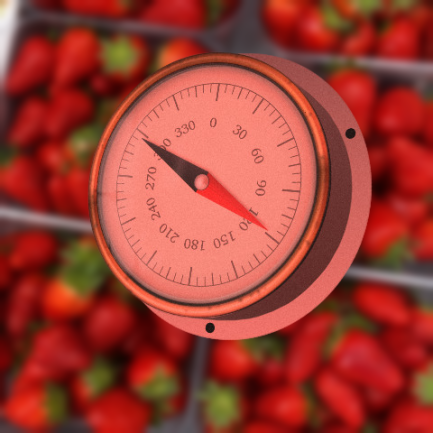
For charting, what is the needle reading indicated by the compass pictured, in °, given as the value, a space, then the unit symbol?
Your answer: 117.5 °
